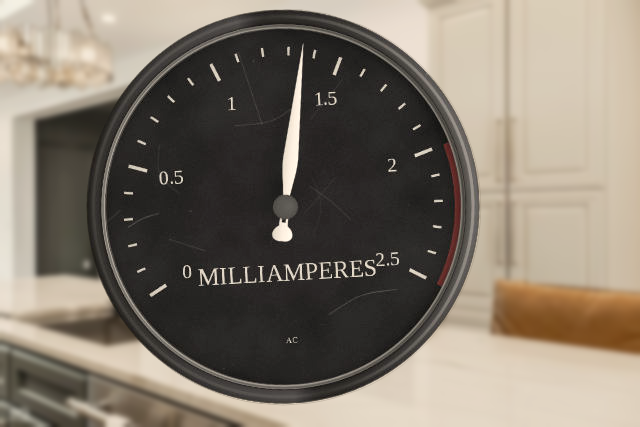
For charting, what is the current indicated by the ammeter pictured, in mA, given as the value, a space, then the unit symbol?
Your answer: 1.35 mA
